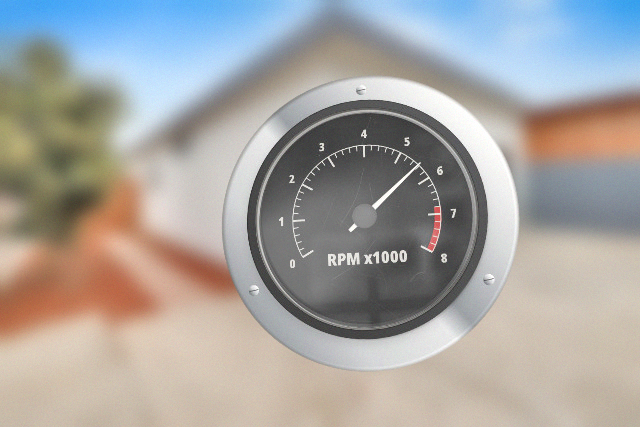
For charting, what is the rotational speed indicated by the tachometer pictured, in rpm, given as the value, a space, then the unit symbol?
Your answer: 5600 rpm
